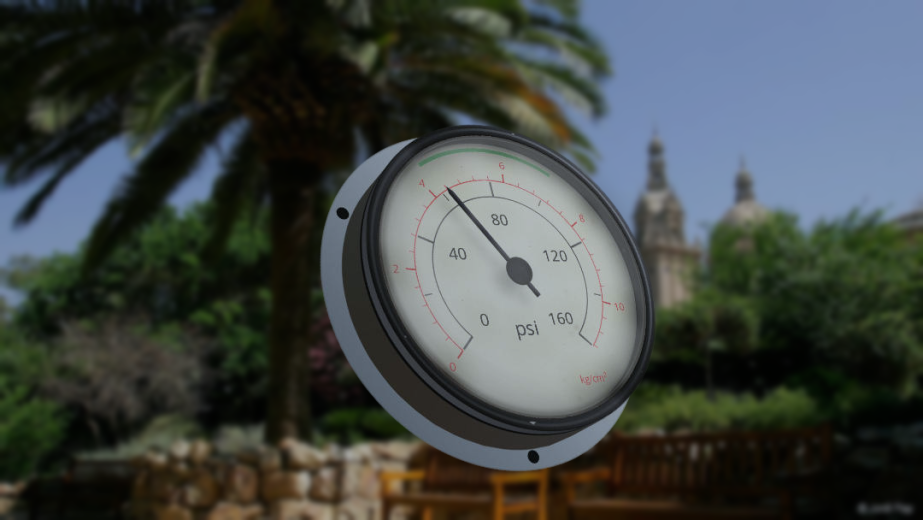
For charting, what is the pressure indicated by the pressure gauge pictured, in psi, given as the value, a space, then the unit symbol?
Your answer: 60 psi
